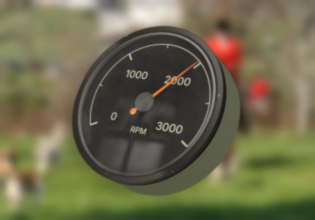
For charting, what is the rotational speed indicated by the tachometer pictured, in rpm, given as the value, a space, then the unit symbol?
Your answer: 2000 rpm
